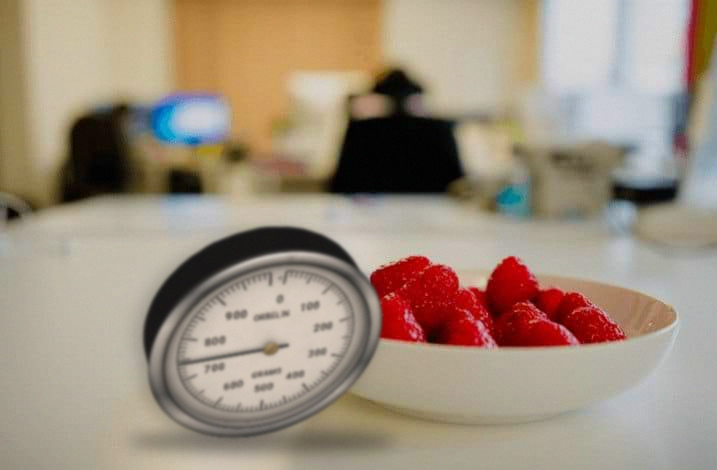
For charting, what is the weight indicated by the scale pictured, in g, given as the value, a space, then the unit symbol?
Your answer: 750 g
